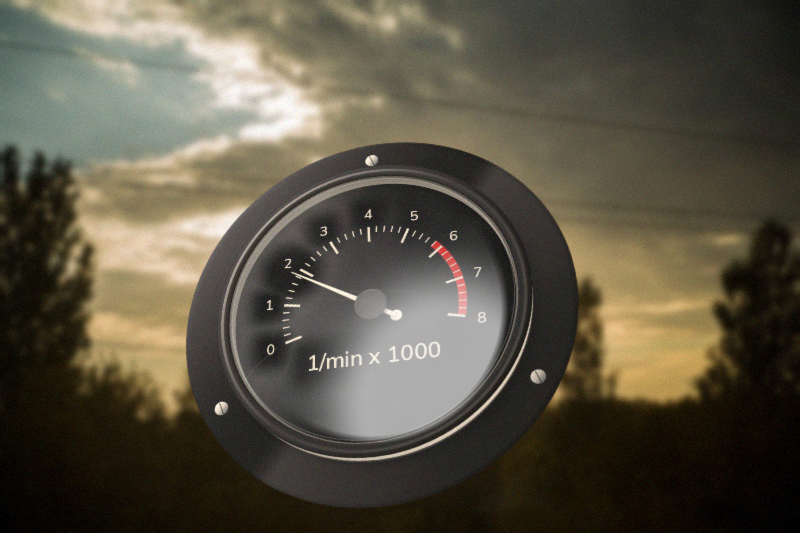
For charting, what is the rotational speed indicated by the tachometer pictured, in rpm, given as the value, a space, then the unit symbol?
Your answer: 1800 rpm
